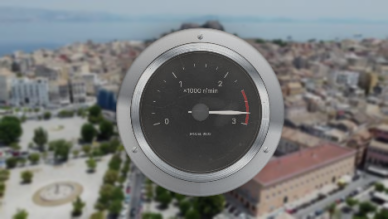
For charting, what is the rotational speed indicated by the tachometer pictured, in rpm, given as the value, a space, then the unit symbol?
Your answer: 2800 rpm
